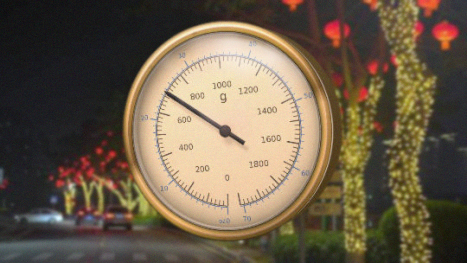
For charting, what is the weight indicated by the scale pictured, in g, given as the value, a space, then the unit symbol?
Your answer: 700 g
